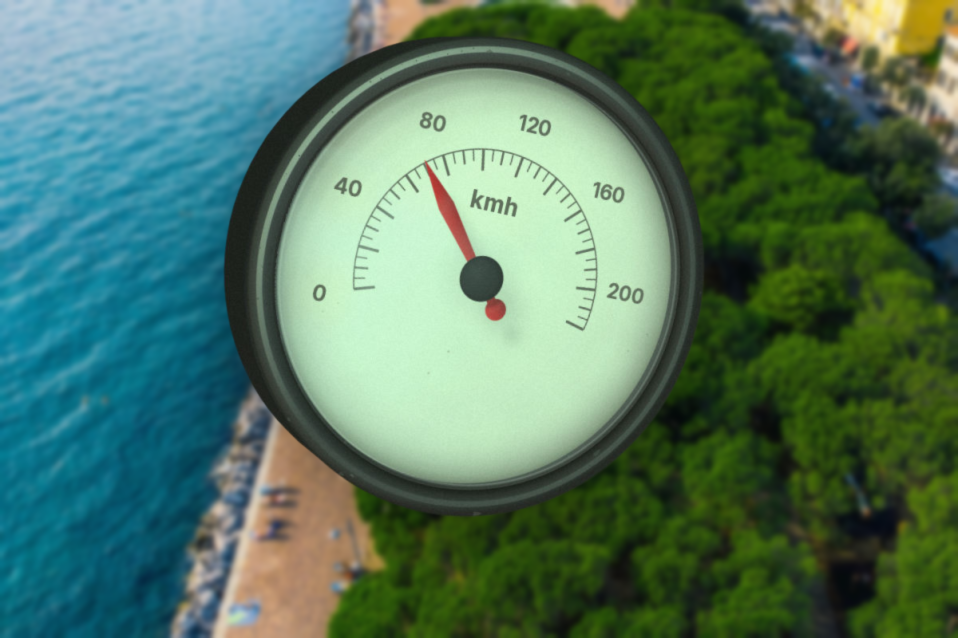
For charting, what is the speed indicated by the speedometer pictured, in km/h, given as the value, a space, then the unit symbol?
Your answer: 70 km/h
